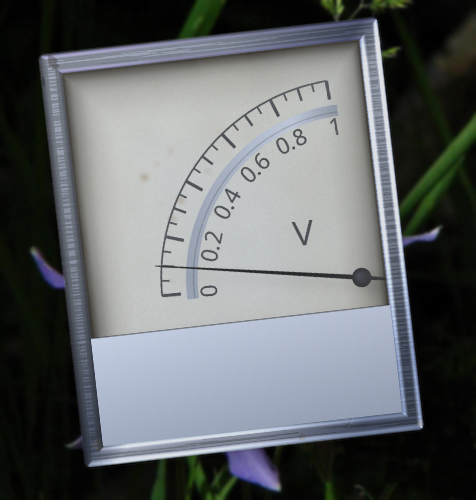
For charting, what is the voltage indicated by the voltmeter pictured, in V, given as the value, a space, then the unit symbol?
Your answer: 0.1 V
